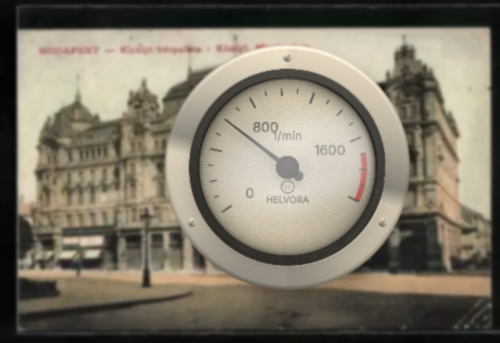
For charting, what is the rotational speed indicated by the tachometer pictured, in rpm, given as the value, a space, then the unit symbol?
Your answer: 600 rpm
